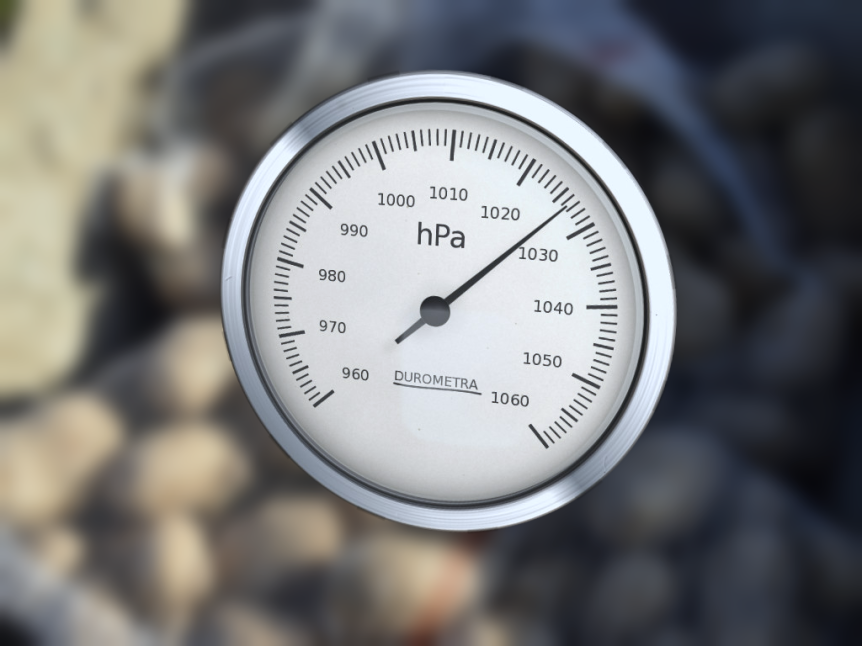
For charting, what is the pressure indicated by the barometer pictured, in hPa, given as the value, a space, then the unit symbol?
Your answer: 1026.5 hPa
